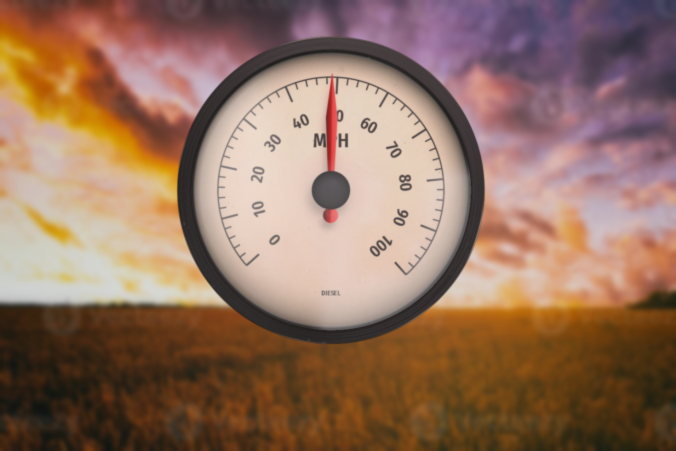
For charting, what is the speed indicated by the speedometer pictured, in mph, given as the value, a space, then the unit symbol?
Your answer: 49 mph
